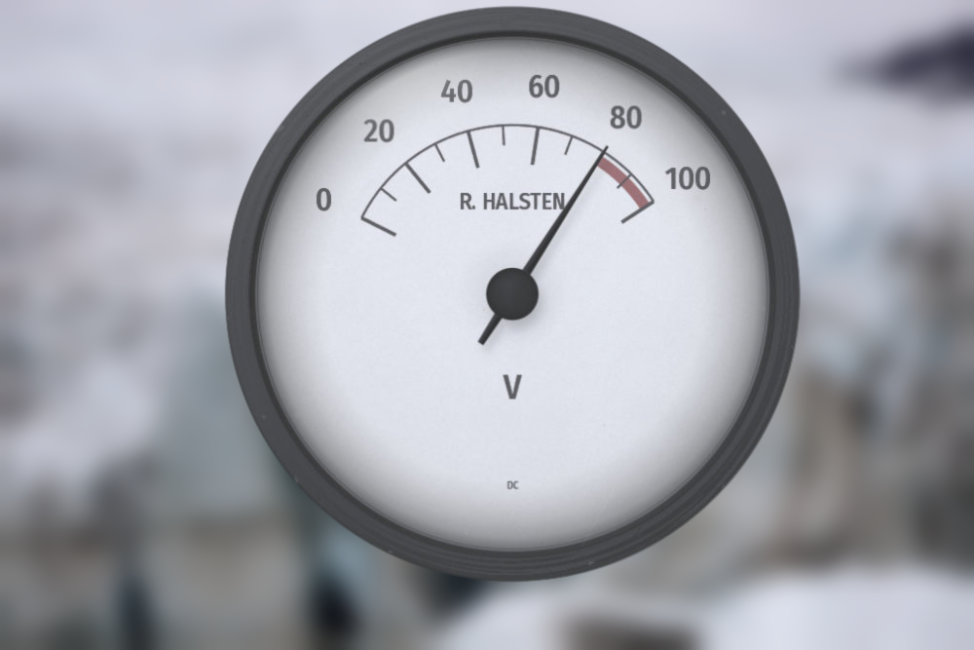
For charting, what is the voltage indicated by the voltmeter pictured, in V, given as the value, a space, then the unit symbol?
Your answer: 80 V
